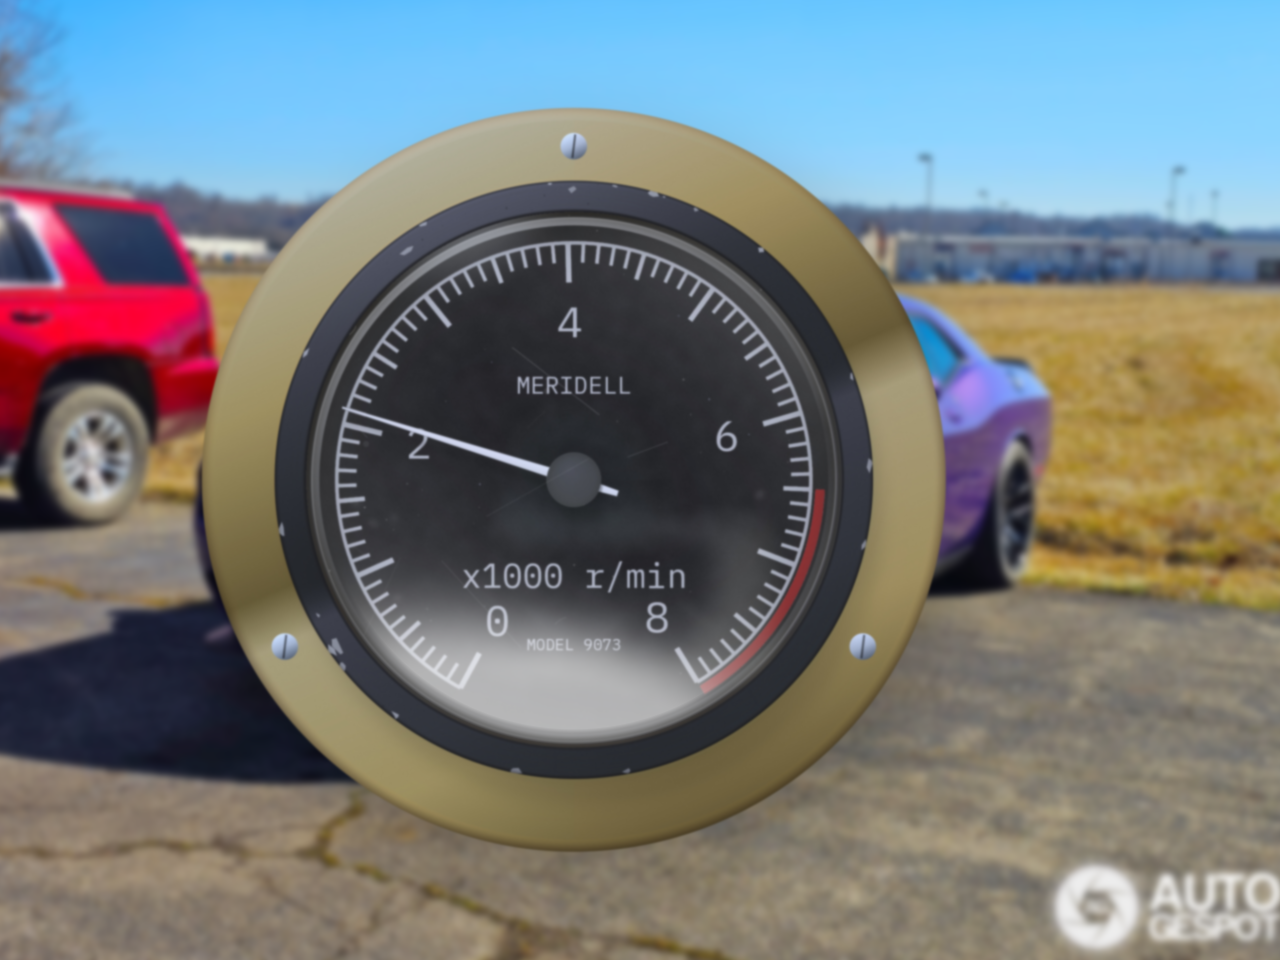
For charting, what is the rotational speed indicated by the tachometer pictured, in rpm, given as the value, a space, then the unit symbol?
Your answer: 2100 rpm
